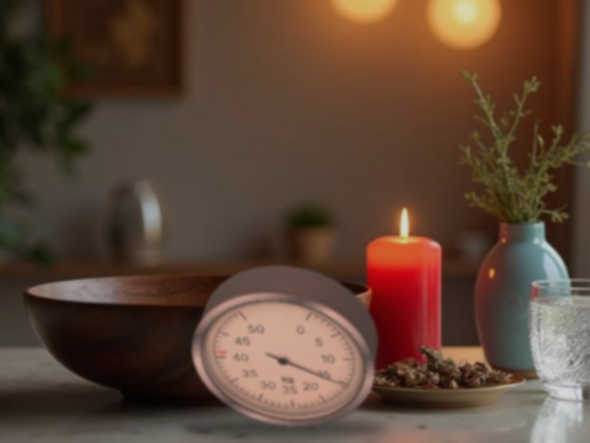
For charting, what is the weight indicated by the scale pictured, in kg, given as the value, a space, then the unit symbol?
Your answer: 15 kg
